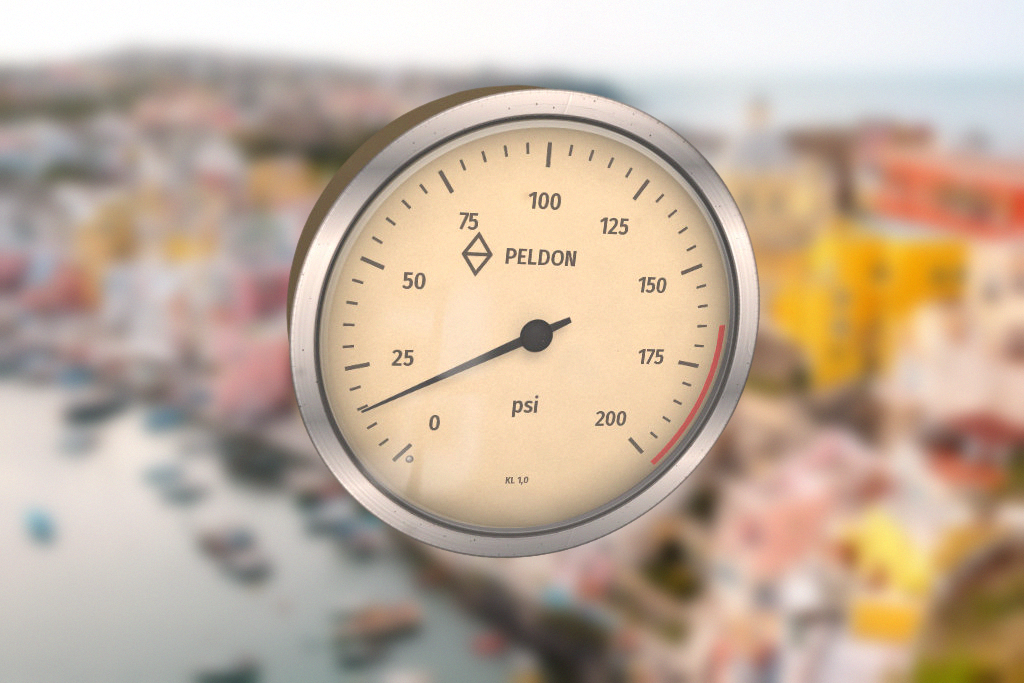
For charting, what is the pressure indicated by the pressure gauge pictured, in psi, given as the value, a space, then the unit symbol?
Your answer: 15 psi
